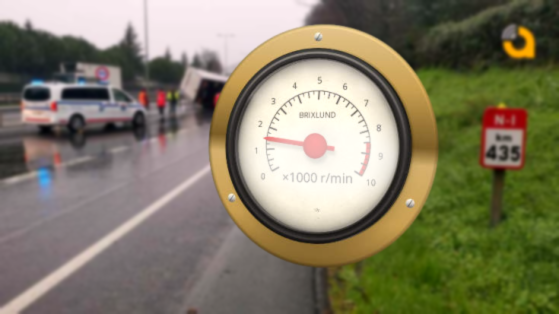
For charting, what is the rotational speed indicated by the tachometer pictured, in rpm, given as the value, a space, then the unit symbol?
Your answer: 1500 rpm
